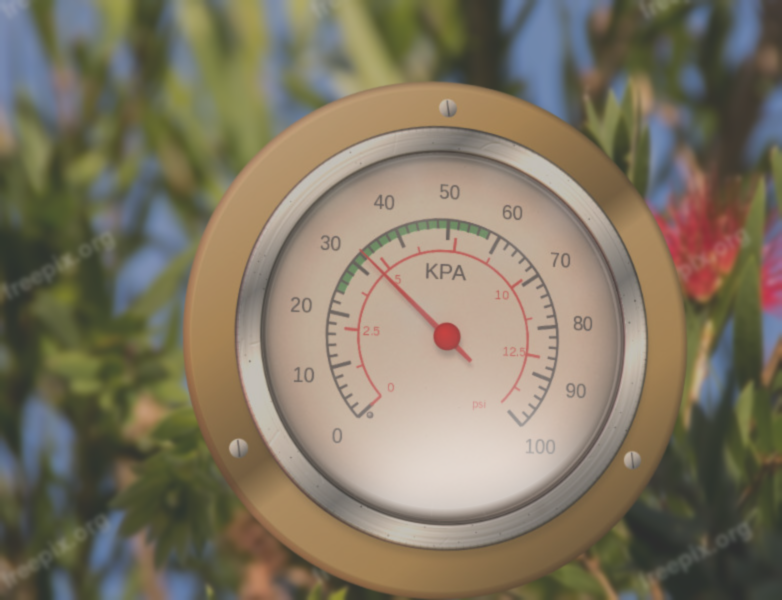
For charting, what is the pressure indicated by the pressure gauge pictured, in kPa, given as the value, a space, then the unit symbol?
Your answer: 32 kPa
